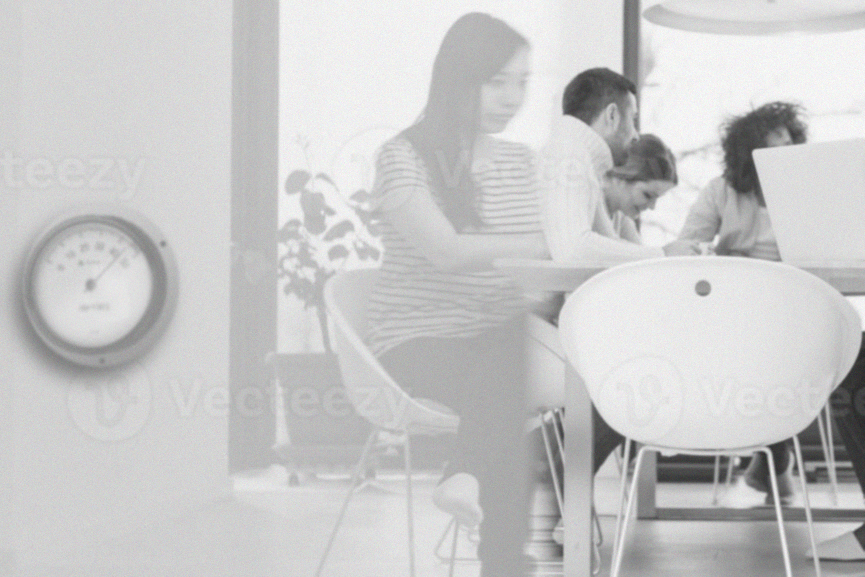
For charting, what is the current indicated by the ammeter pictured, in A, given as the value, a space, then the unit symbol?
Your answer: 45 A
